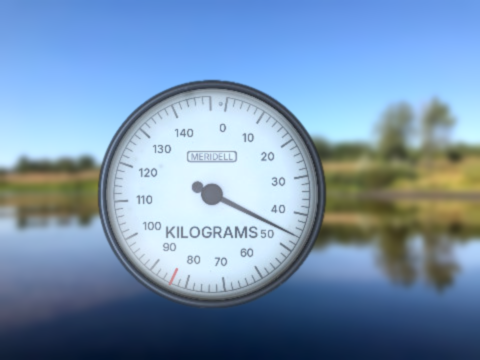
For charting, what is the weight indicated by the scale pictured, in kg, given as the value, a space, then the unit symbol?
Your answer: 46 kg
